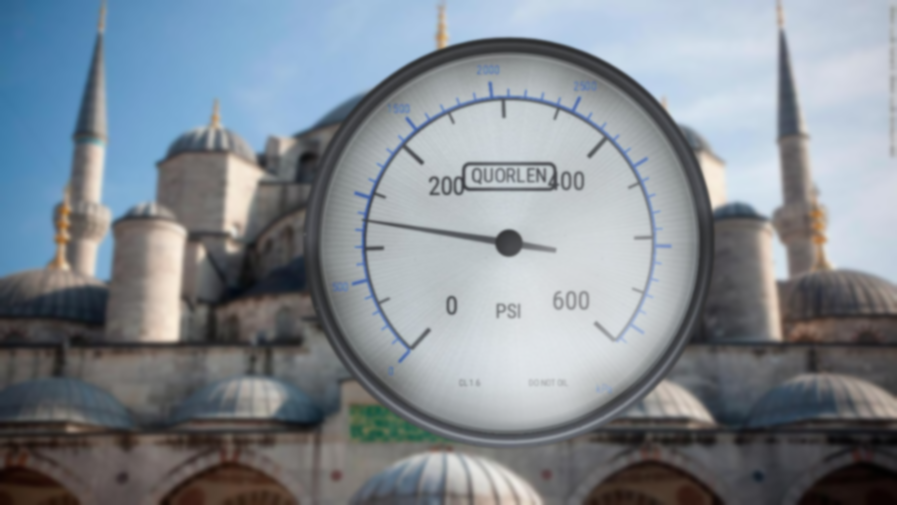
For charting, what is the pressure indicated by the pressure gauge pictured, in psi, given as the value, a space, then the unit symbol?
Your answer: 125 psi
